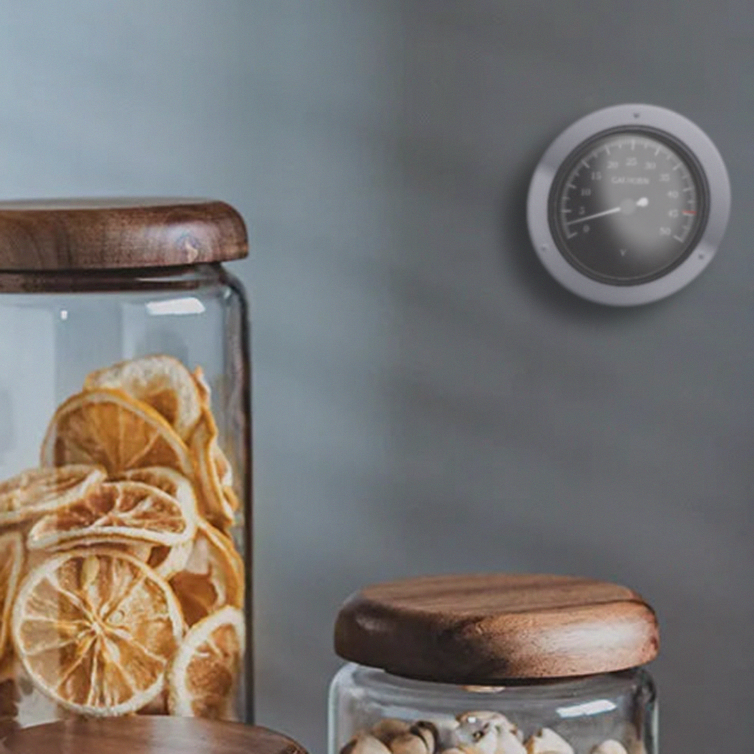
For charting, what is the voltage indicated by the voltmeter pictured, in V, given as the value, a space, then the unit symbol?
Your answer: 2.5 V
